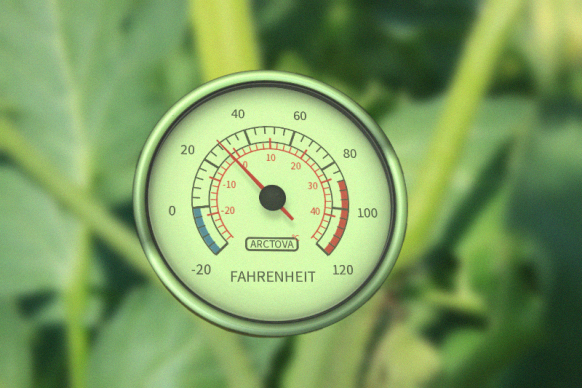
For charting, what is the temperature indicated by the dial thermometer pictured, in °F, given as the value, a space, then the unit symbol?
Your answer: 28 °F
